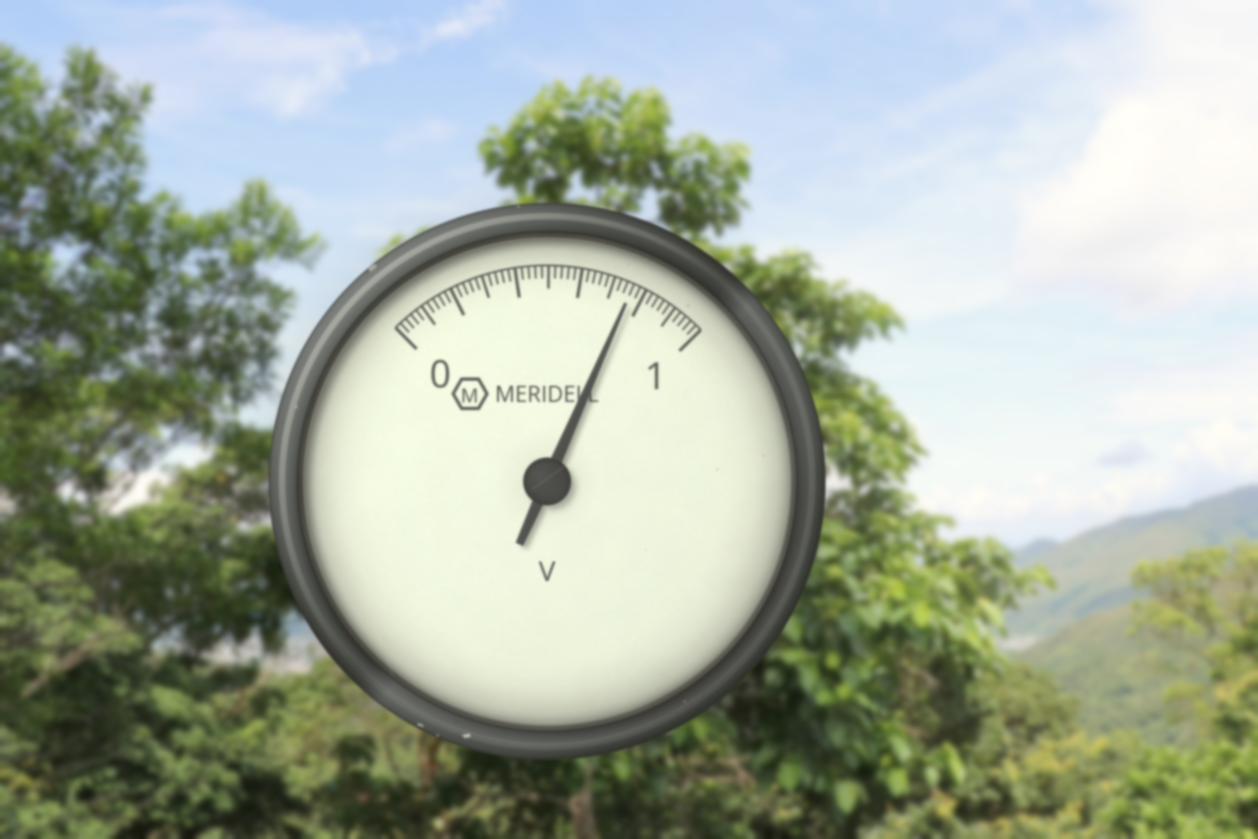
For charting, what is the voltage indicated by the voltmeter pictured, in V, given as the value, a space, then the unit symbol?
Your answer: 0.76 V
